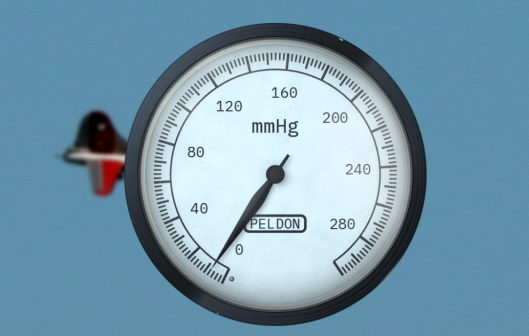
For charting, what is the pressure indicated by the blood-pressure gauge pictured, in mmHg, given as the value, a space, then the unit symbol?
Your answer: 8 mmHg
